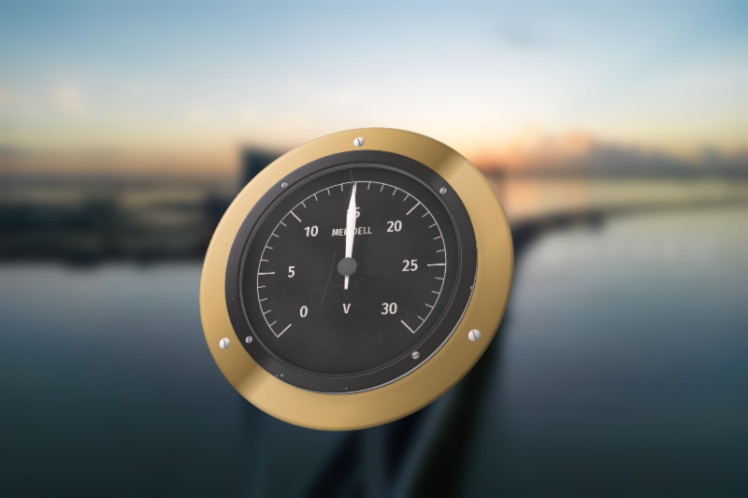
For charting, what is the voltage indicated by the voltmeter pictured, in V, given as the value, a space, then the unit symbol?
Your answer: 15 V
